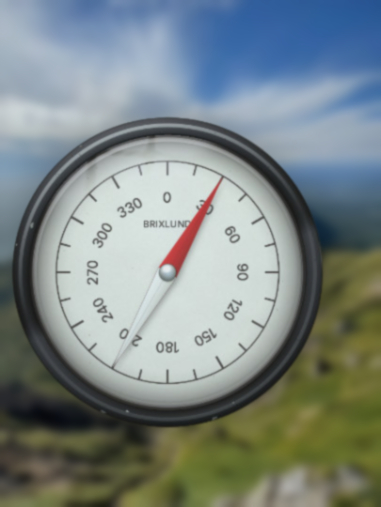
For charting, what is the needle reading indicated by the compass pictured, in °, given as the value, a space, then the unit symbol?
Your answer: 30 °
